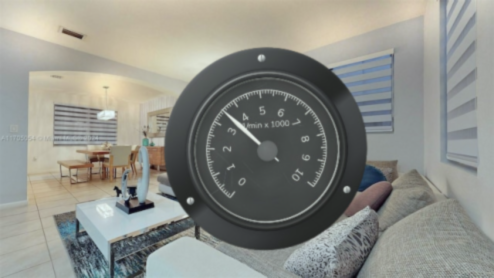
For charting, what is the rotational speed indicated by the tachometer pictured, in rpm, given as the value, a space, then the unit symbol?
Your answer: 3500 rpm
